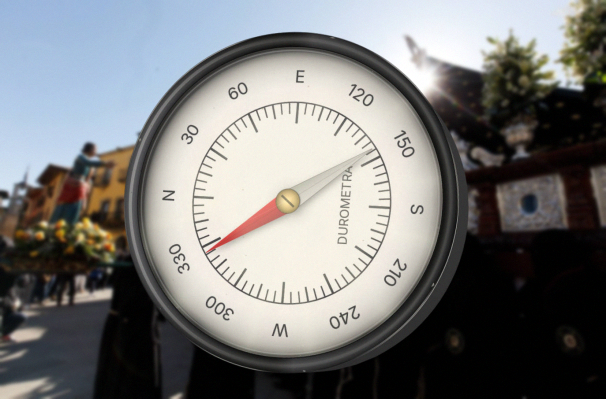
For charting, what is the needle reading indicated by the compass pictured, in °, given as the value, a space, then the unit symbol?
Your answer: 325 °
